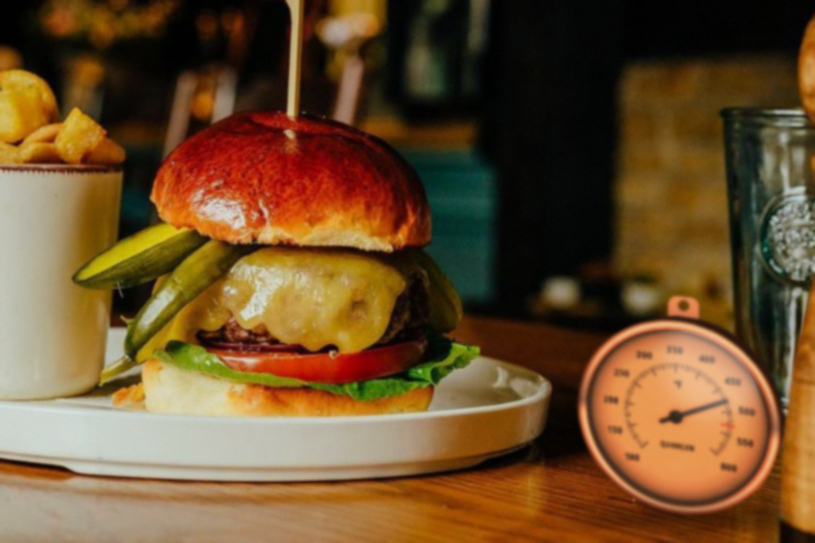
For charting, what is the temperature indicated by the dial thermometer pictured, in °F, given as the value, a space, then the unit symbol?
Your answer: 475 °F
